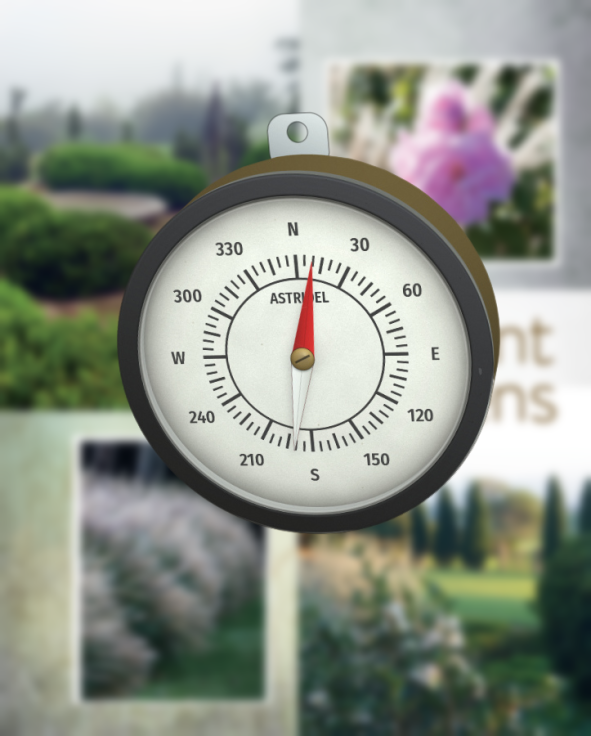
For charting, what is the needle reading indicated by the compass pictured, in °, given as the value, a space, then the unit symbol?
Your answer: 10 °
